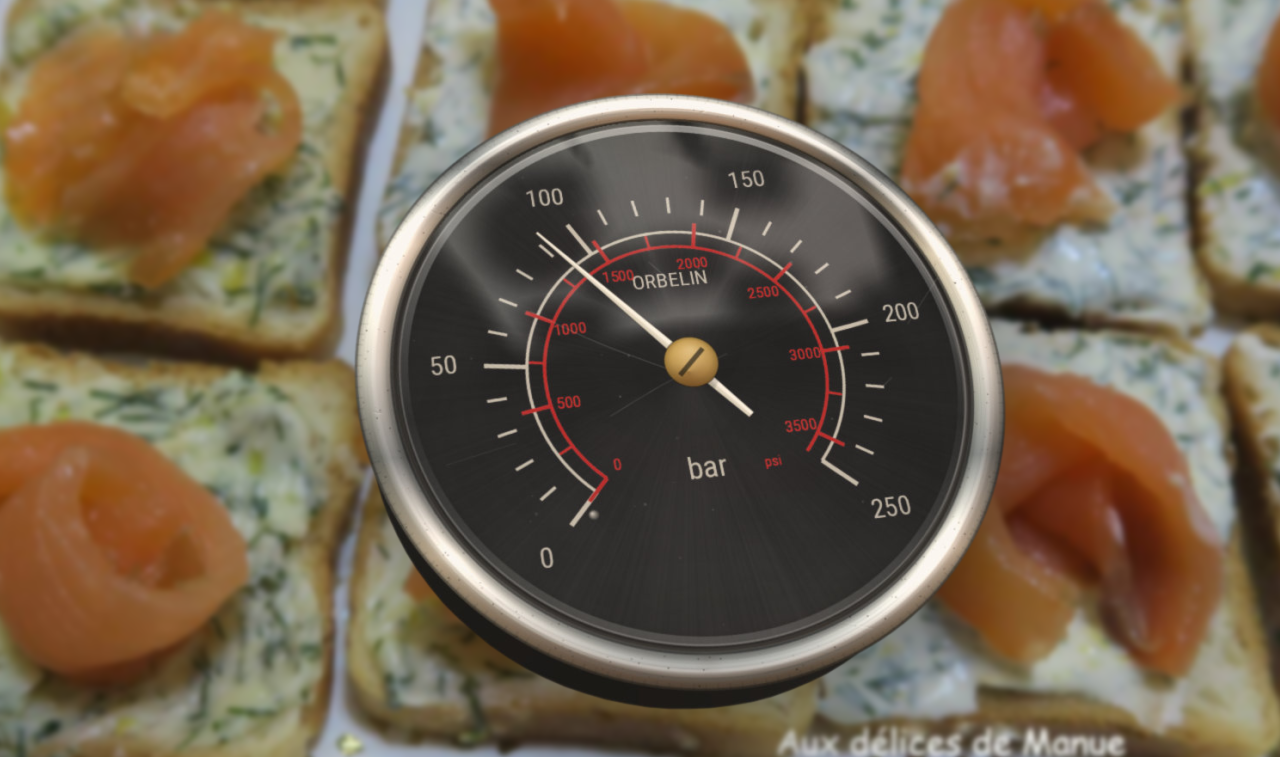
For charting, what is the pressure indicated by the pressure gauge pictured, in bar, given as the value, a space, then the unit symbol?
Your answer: 90 bar
